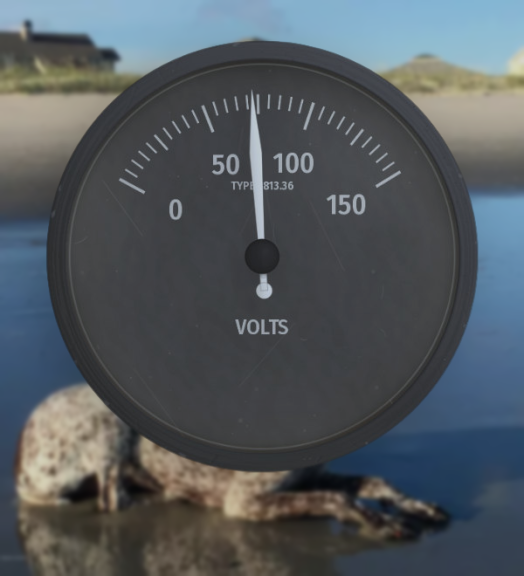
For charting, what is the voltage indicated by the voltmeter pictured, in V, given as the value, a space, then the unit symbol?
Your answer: 72.5 V
